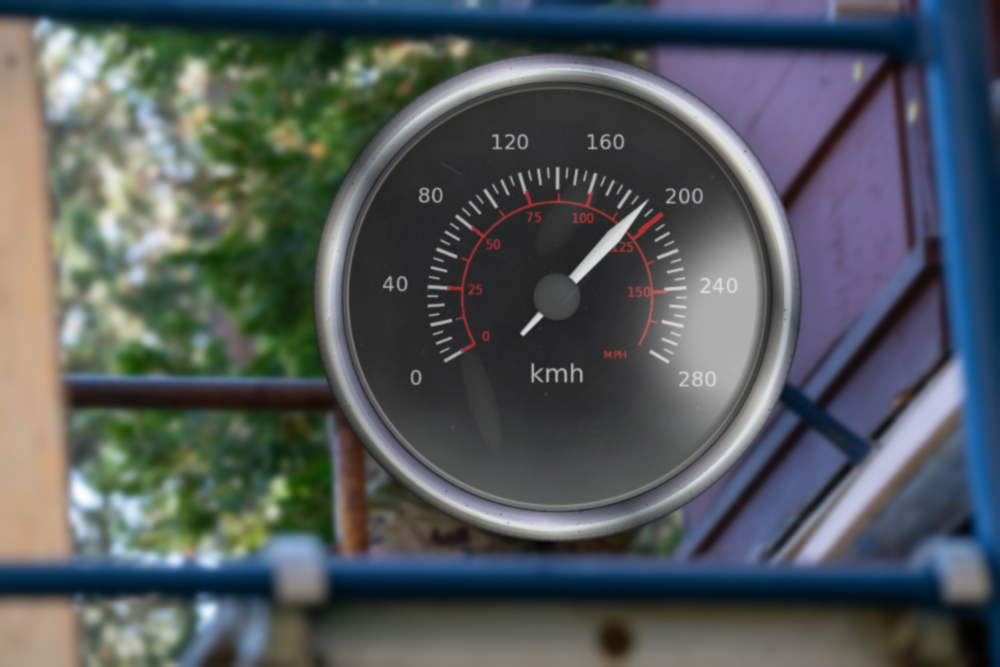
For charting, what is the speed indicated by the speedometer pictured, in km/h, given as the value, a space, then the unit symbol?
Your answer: 190 km/h
